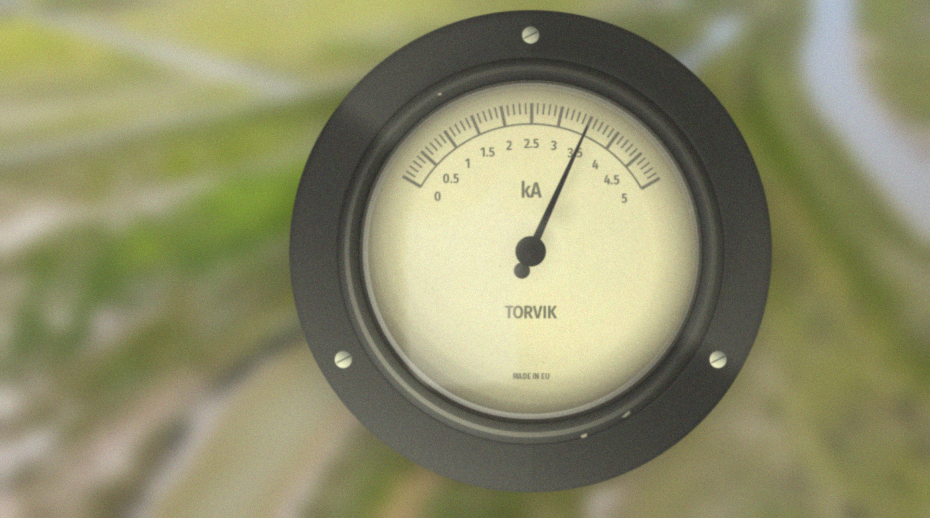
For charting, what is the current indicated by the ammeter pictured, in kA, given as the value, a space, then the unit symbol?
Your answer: 3.5 kA
